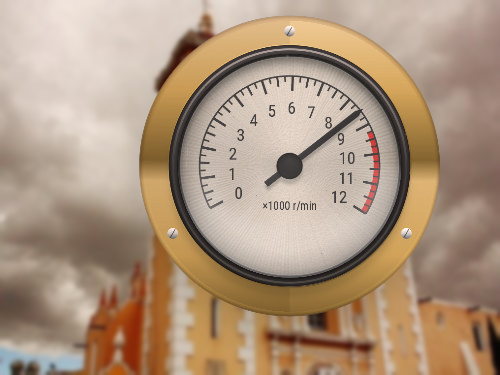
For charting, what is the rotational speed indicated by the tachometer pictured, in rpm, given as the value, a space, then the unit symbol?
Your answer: 8500 rpm
